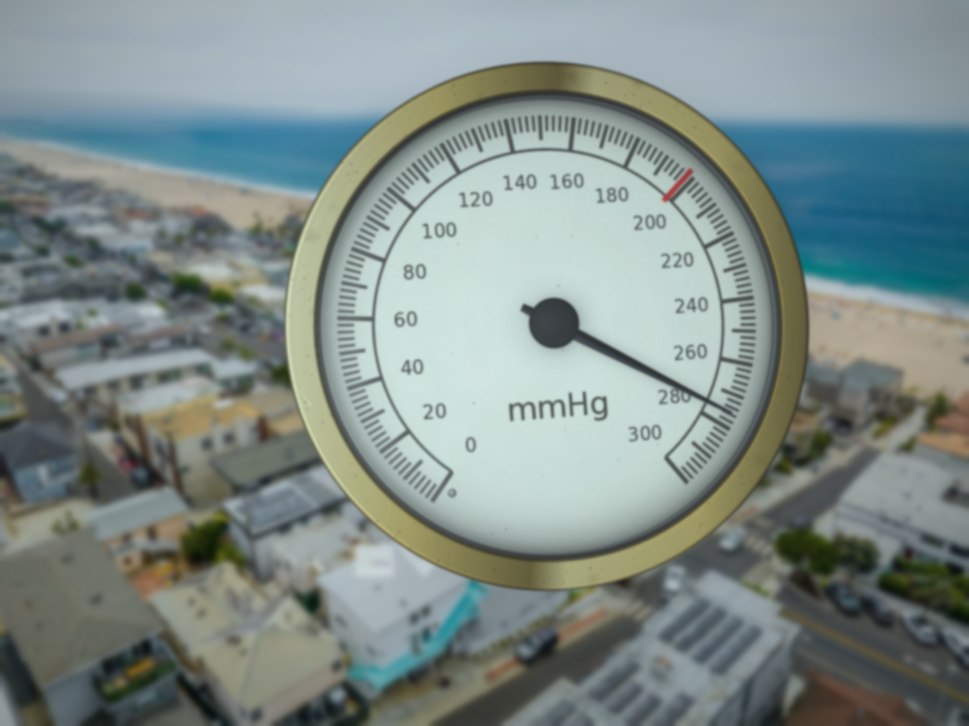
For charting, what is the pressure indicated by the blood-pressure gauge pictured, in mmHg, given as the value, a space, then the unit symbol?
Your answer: 276 mmHg
